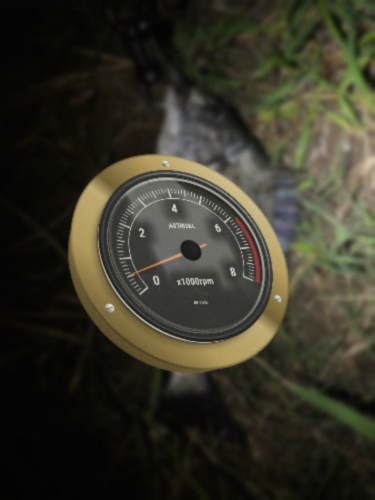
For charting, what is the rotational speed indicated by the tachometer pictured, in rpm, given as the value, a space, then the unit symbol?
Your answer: 500 rpm
